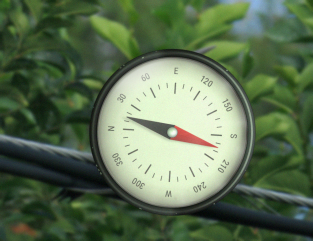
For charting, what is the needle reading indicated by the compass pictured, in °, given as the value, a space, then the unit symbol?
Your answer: 195 °
